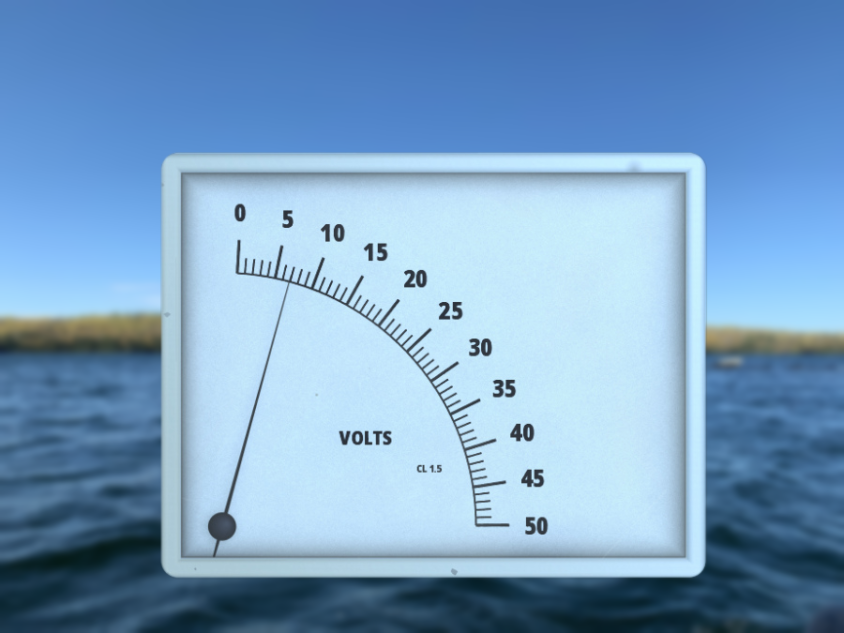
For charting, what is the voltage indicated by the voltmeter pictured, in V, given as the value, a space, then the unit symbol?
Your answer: 7 V
